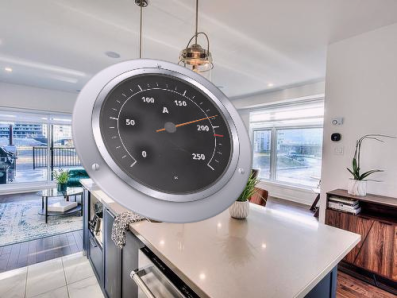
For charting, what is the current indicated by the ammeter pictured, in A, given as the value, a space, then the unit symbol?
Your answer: 190 A
